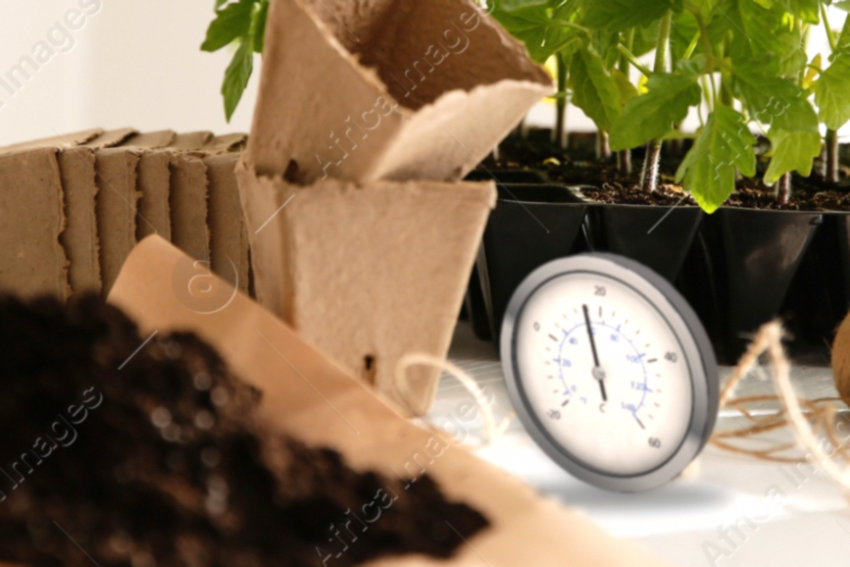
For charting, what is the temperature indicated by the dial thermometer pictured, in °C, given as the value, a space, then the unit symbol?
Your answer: 16 °C
